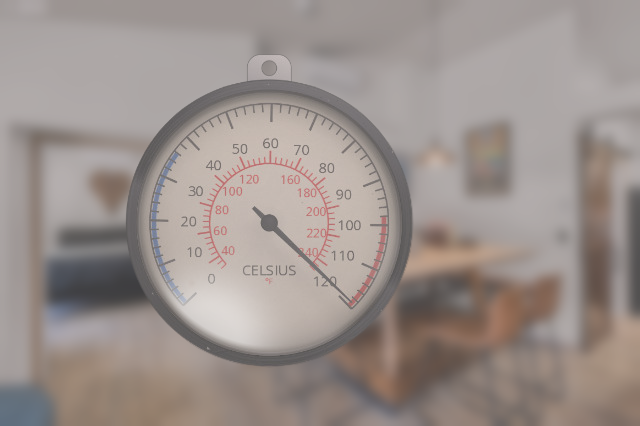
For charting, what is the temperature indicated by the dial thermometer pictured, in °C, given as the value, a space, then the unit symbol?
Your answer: 119 °C
